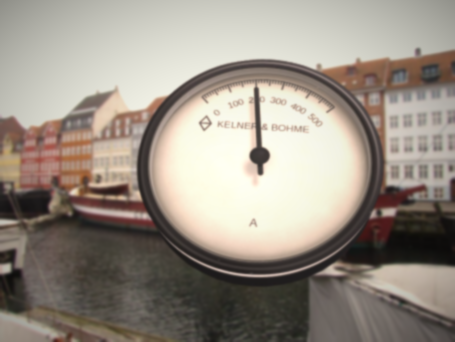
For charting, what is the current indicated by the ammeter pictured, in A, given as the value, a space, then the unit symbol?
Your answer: 200 A
